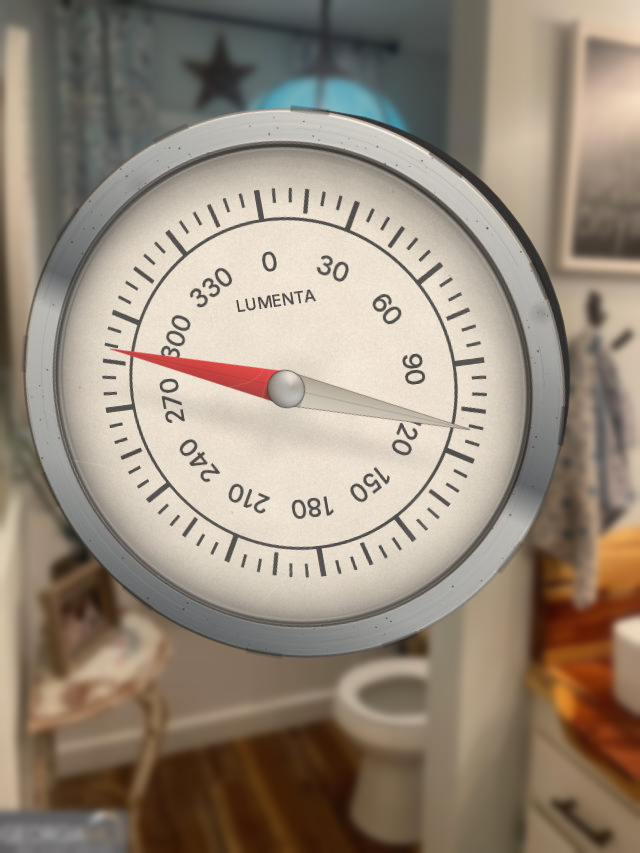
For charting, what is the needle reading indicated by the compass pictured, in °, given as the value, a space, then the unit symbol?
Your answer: 290 °
